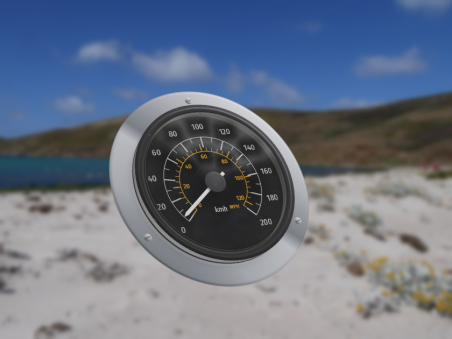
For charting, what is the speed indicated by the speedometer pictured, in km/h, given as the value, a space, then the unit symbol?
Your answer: 5 km/h
